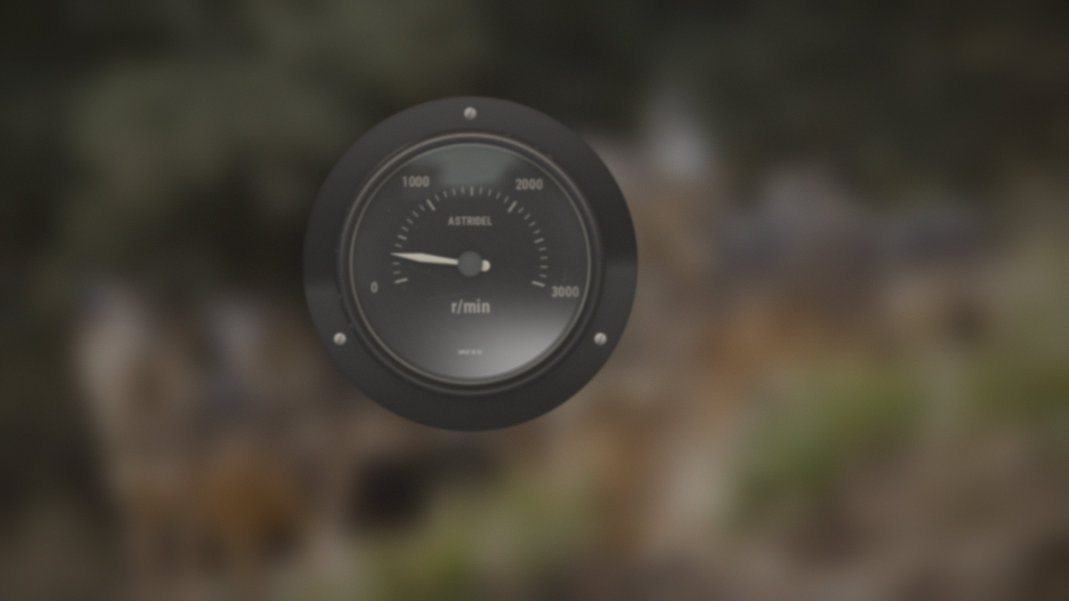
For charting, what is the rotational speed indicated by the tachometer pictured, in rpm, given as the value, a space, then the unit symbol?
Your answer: 300 rpm
